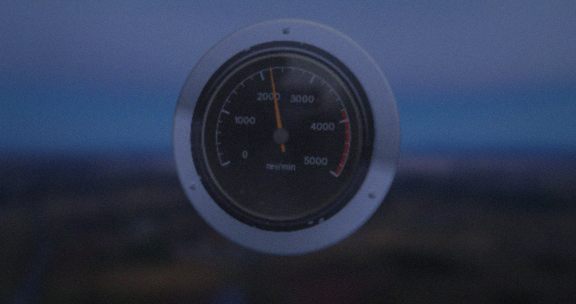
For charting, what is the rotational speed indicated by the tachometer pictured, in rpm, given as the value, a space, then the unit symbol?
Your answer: 2200 rpm
